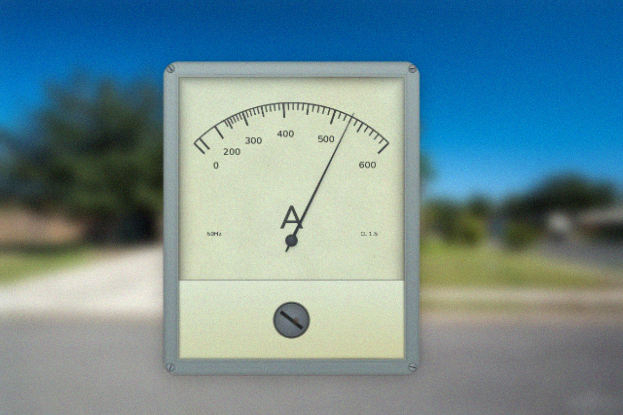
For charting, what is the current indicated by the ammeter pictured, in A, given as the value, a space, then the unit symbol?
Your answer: 530 A
